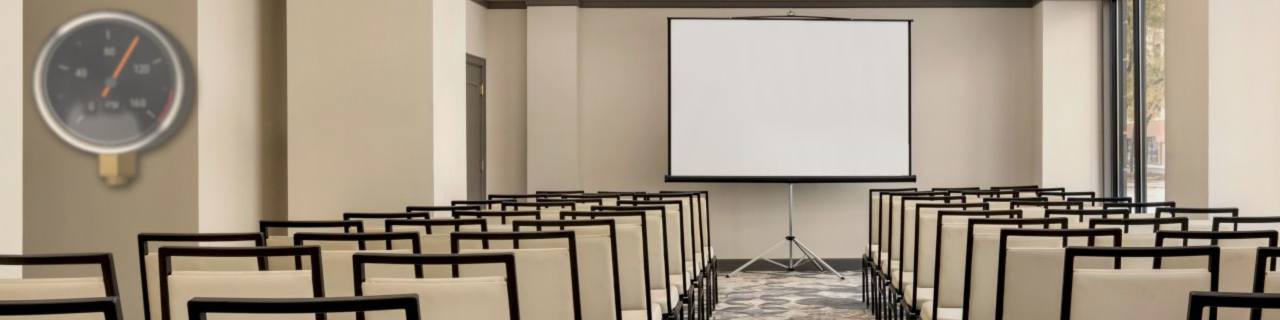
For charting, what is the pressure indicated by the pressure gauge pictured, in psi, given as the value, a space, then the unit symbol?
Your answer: 100 psi
